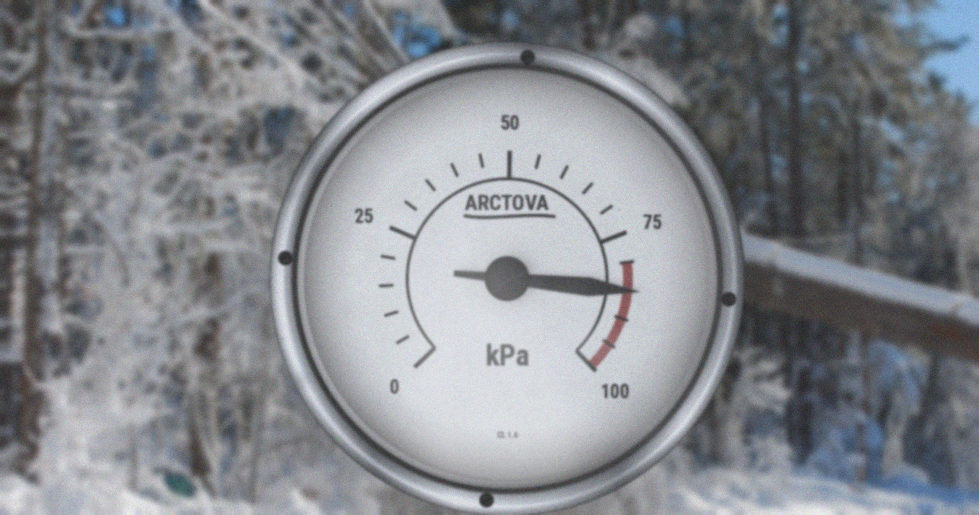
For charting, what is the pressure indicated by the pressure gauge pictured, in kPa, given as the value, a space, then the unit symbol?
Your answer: 85 kPa
